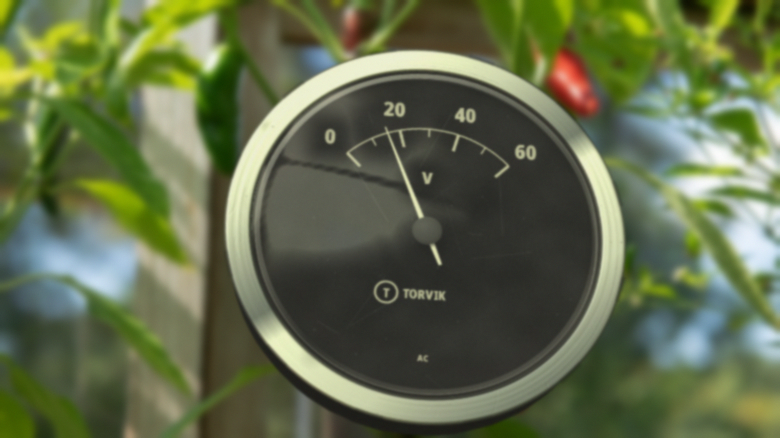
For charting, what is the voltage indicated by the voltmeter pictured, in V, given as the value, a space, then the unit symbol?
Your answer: 15 V
